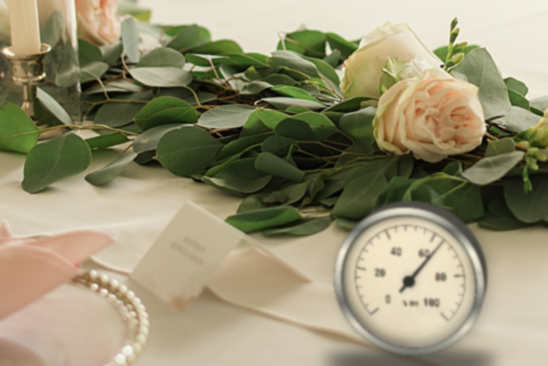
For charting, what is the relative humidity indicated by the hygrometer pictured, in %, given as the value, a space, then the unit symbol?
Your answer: 64 %
